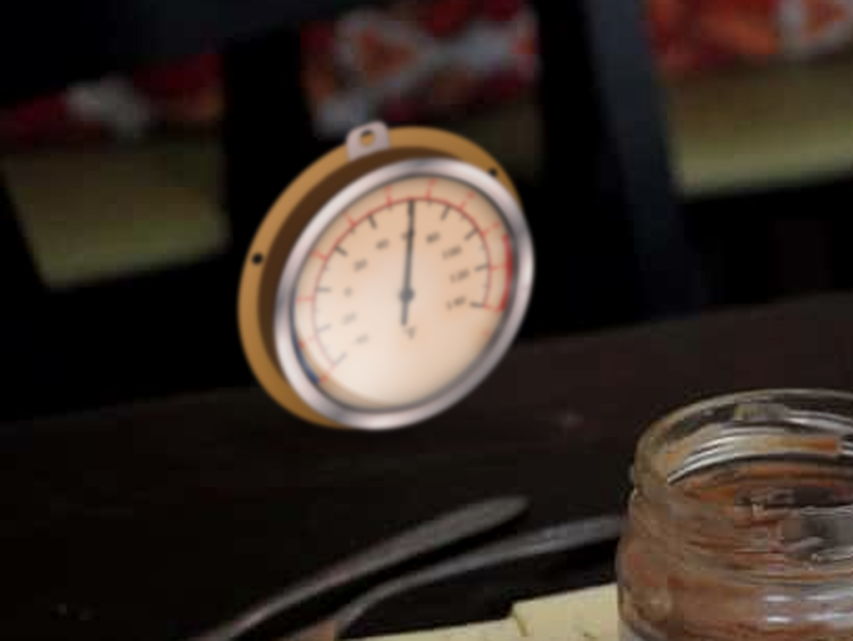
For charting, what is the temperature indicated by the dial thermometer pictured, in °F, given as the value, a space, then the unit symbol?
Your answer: 60 °F
